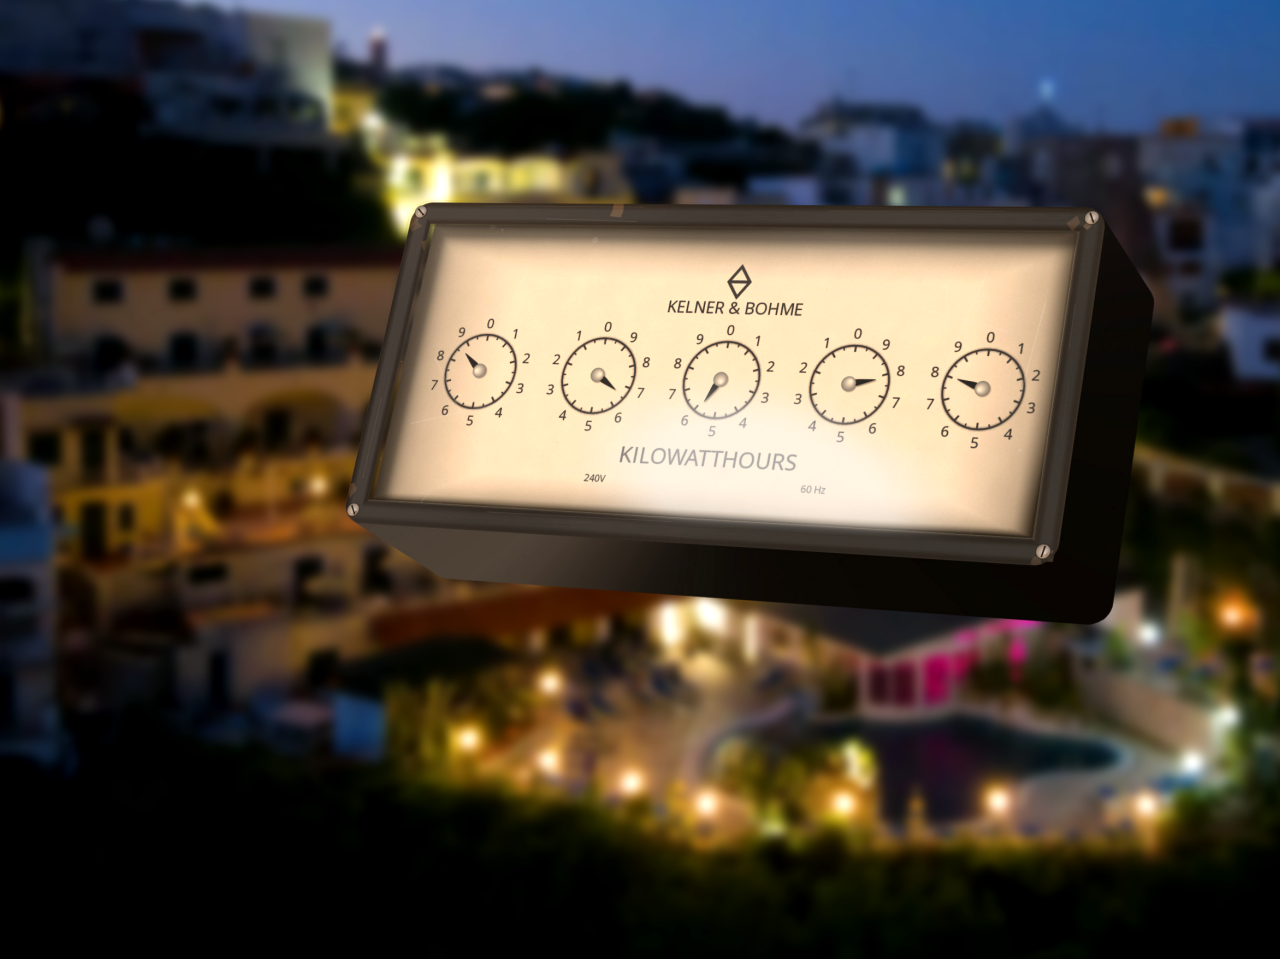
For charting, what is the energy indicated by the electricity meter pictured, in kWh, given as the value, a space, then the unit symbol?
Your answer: 86578 kWh
